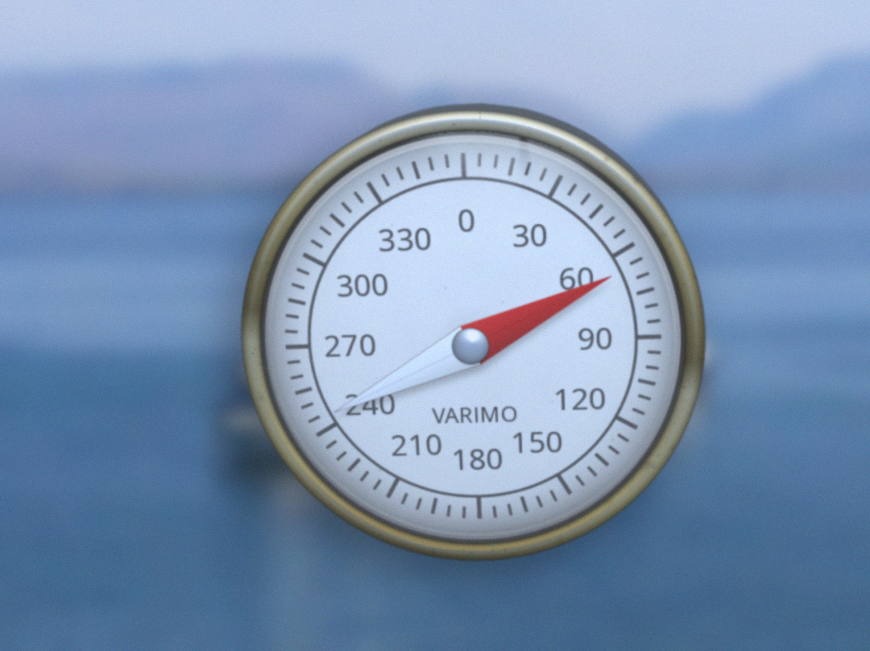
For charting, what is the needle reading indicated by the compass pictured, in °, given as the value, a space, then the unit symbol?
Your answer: 65 °
